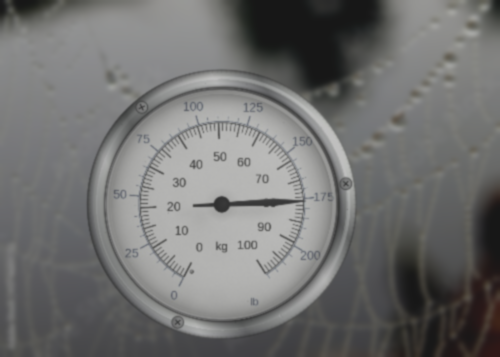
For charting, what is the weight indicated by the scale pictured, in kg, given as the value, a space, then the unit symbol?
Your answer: 80 kg
